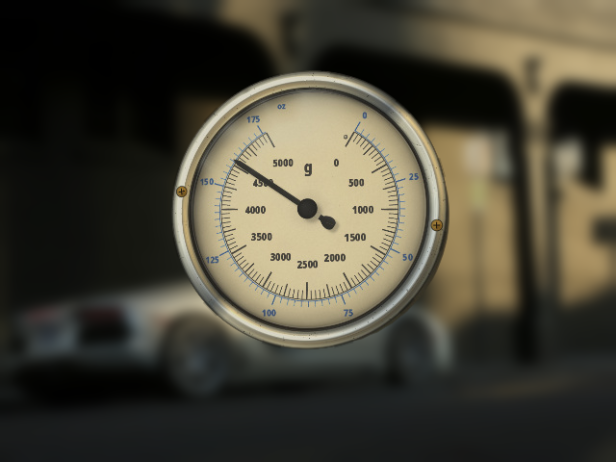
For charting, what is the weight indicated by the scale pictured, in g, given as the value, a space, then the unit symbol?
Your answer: 4550 g
